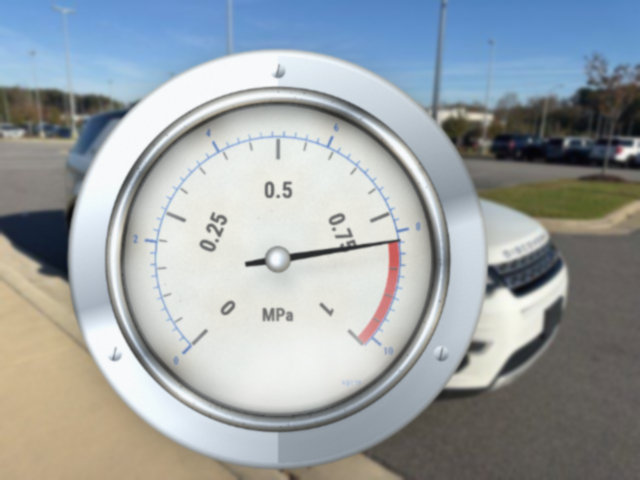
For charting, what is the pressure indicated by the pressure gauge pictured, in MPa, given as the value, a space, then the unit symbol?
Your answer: 0.8 MPa
